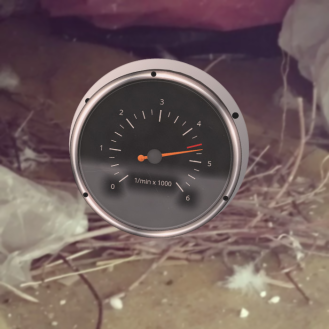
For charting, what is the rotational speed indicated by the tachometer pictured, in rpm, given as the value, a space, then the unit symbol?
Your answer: 4625 rpm
